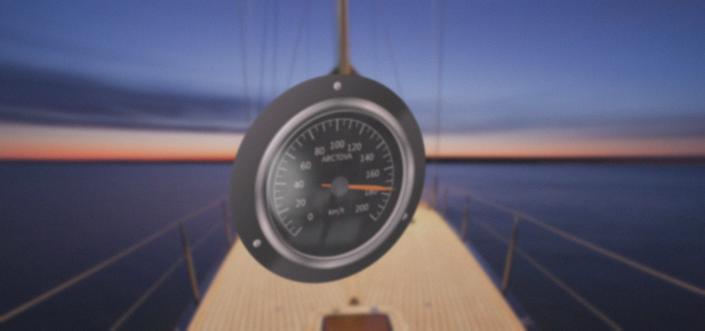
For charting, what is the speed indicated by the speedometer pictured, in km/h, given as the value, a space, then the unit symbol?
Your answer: 175 km/h
